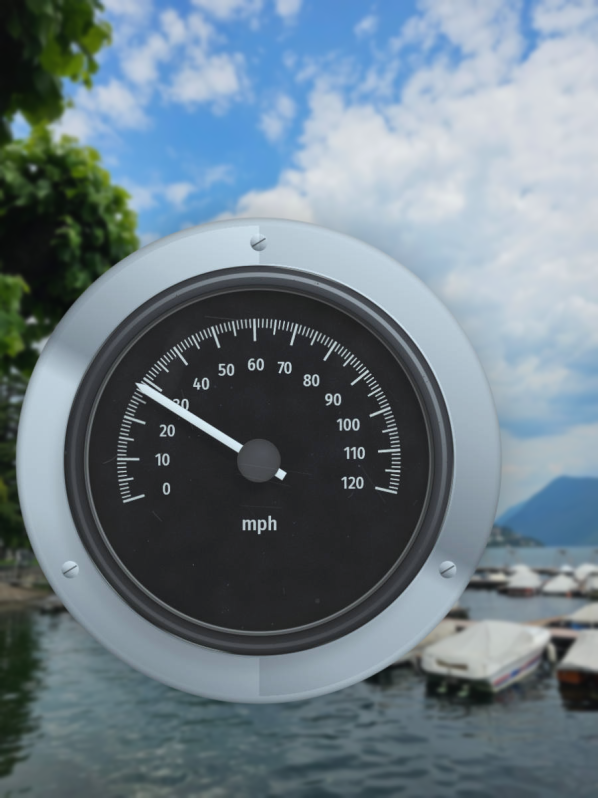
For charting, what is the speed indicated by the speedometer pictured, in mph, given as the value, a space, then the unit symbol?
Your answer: 28 mph
